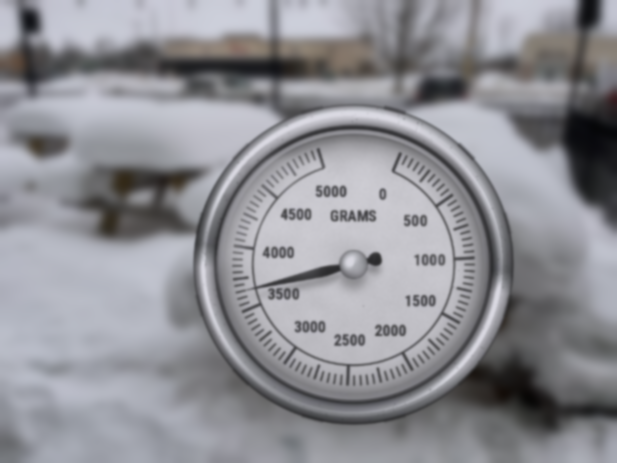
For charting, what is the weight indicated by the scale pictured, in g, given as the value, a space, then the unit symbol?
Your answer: 3650 g
